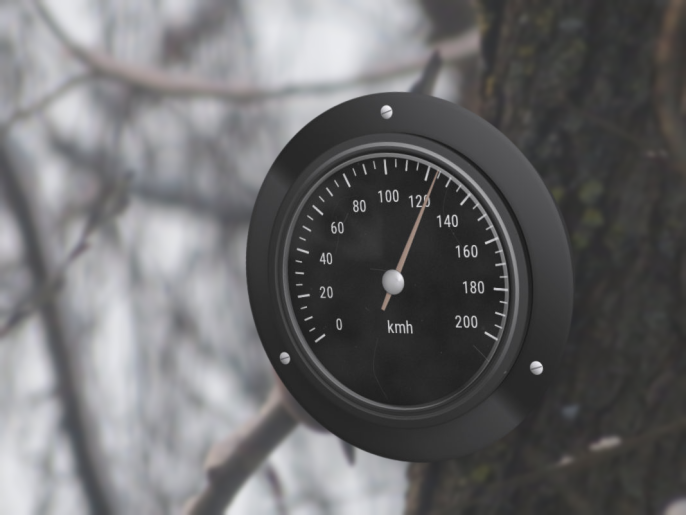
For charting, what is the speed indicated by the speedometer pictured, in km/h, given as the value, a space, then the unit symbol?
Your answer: 125 km/h
